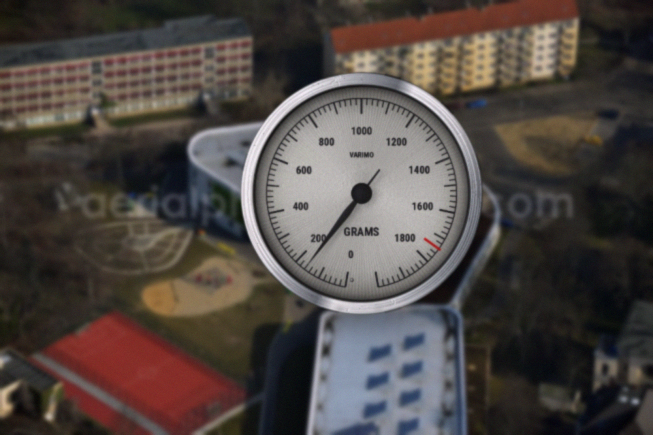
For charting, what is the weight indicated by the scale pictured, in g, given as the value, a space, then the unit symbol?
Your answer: 160 g
